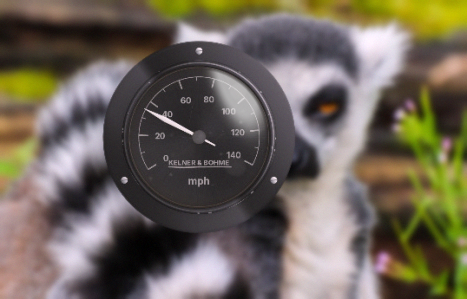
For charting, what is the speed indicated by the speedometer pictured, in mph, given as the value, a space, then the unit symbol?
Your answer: 35 mph
